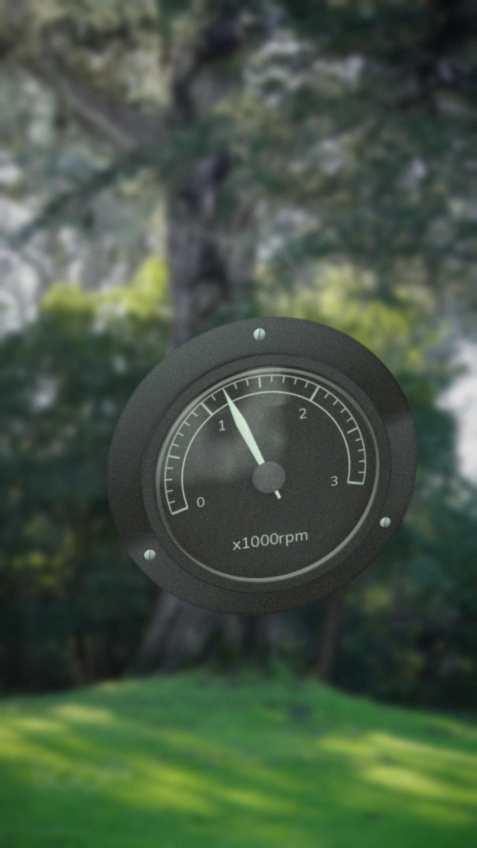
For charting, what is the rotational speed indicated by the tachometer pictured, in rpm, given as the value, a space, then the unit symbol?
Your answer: 1200 rpm
